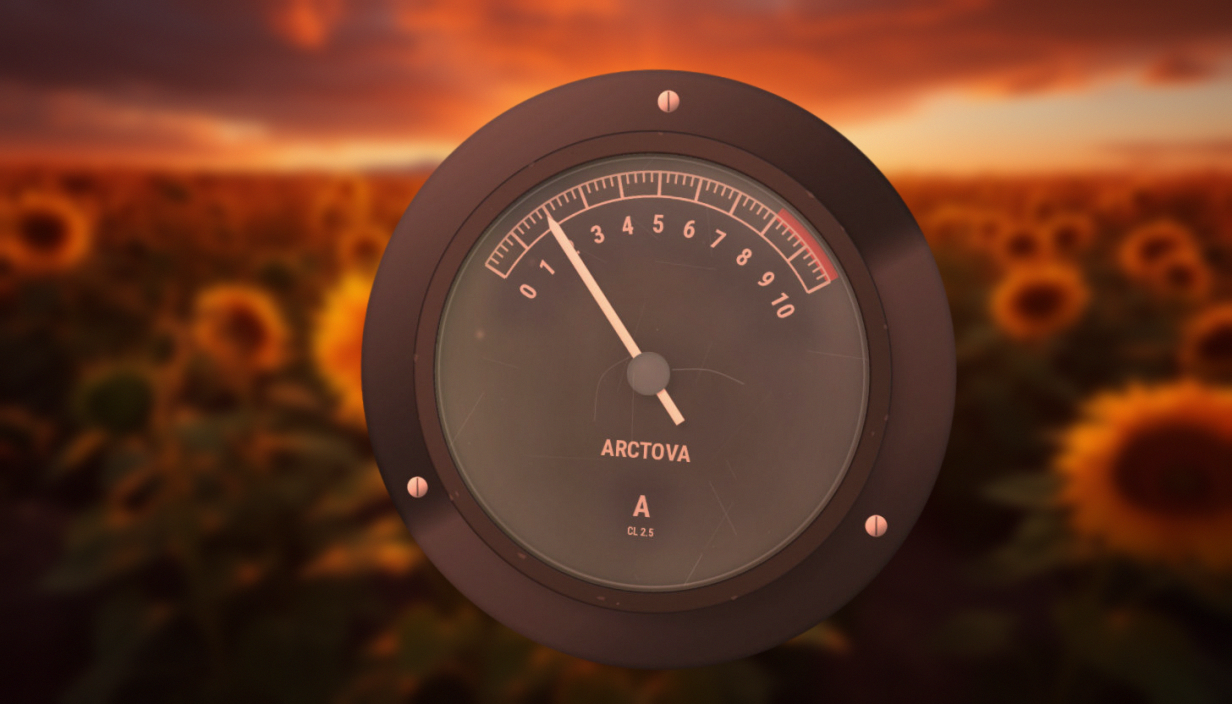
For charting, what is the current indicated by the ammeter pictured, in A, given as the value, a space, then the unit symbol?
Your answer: 2 A
